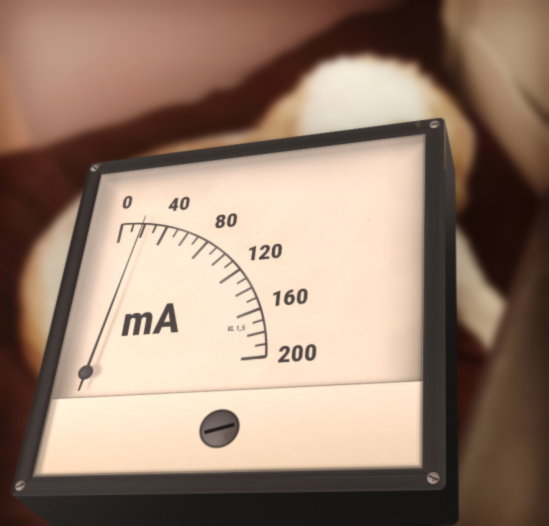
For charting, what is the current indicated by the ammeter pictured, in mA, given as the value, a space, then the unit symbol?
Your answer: 20 mA
